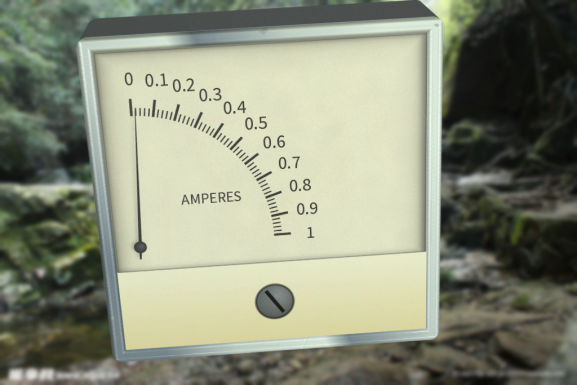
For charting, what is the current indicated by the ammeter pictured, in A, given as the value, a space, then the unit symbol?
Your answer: 0.02 A
